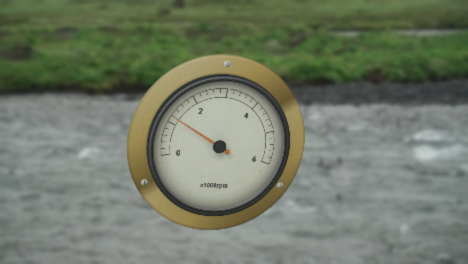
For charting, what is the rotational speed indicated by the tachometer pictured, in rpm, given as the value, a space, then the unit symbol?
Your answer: 1200 rpm
